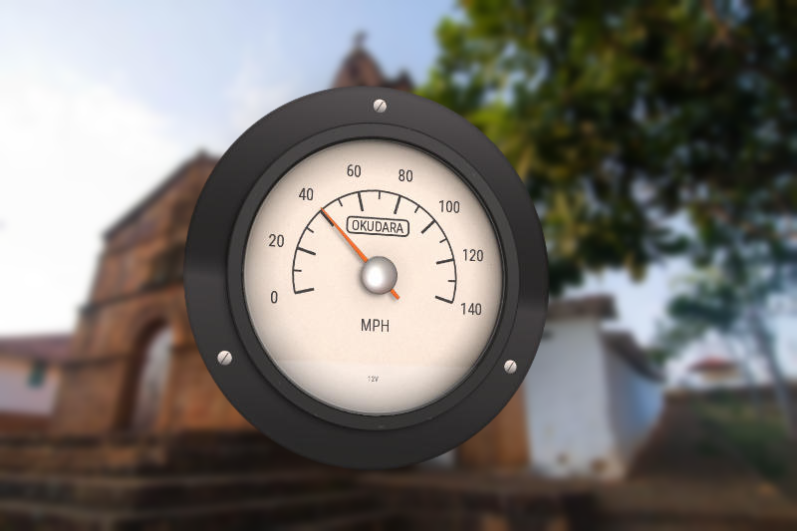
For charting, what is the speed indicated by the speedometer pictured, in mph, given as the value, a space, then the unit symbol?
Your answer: 40 mph
